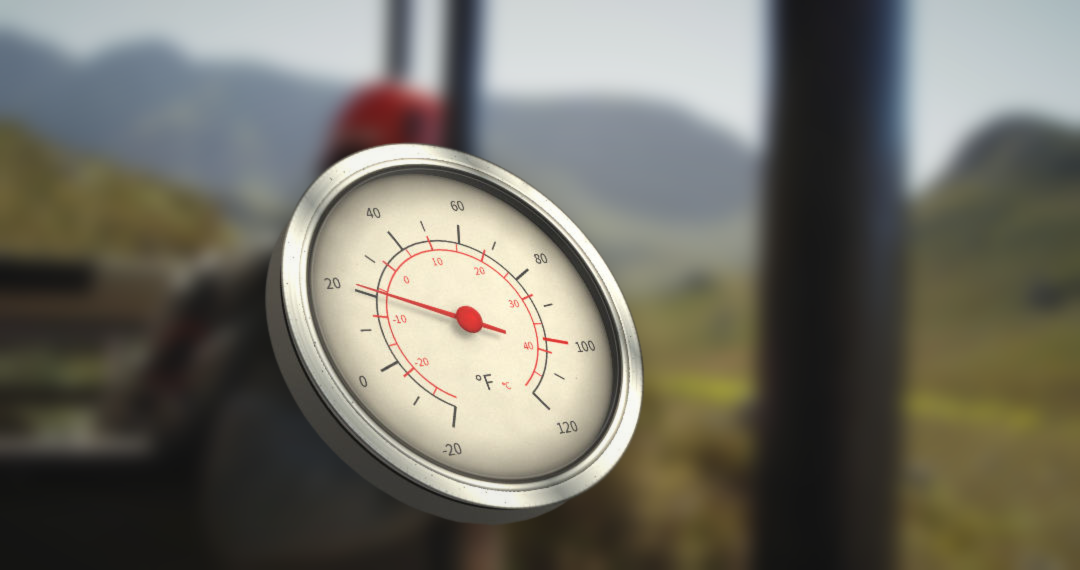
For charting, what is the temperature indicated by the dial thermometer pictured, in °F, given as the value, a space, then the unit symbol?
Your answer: 20 °F
